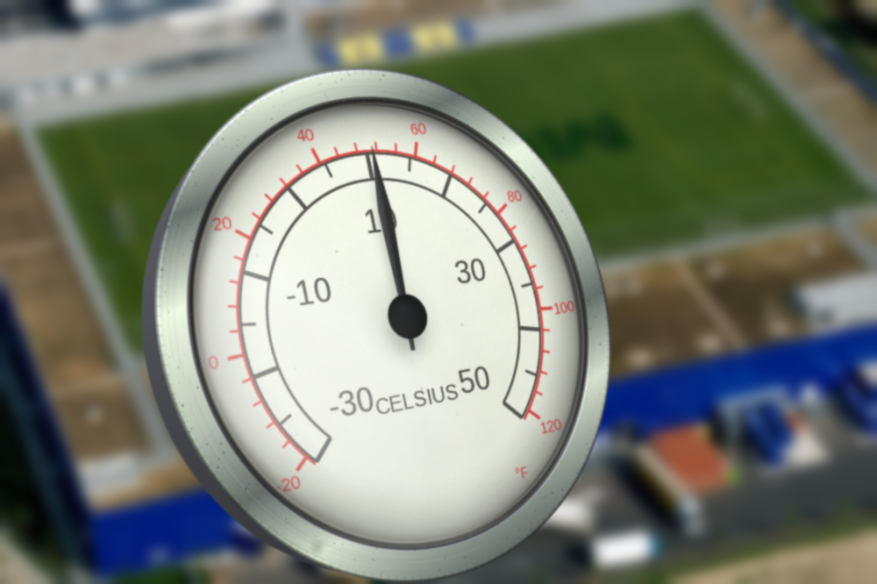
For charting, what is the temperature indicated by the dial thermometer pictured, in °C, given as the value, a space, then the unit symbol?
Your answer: 10 °C
